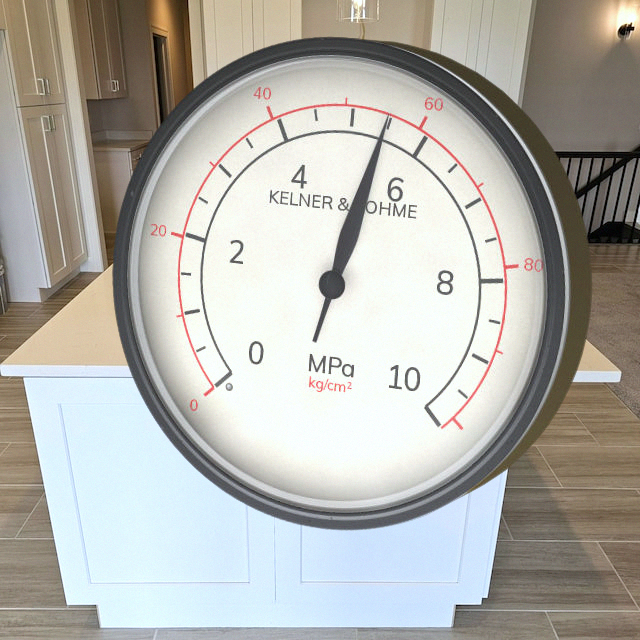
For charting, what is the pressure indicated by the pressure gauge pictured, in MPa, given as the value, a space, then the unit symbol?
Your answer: 5.5 MPa
